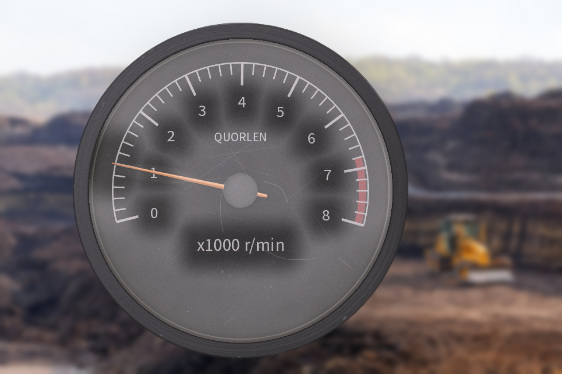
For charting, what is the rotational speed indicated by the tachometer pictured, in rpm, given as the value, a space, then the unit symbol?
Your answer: 1000 rpm
